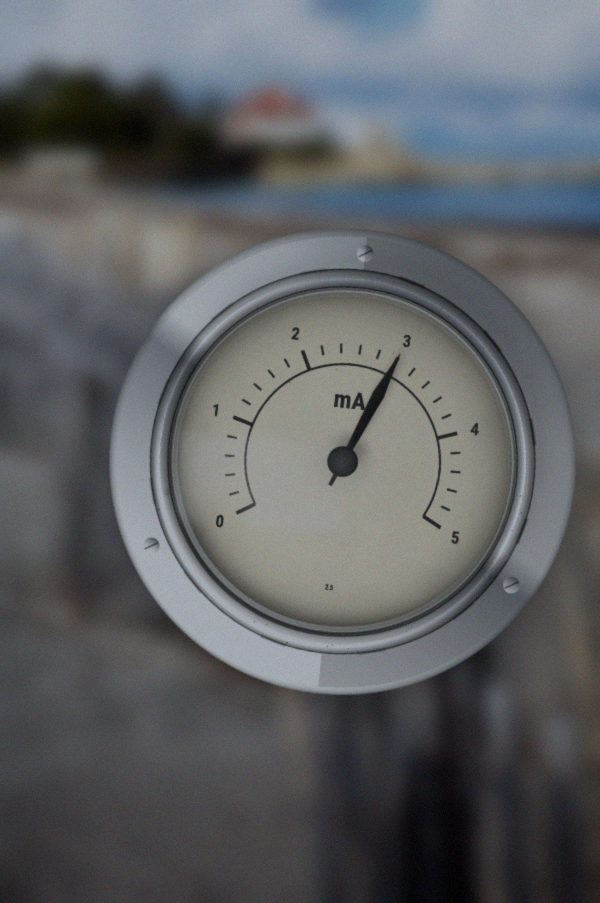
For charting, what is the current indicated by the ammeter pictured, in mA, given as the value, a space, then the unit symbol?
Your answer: 3 mA
